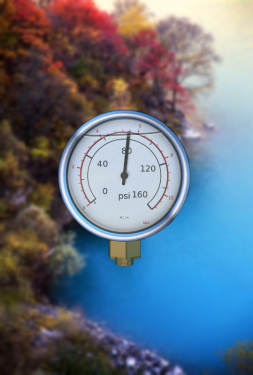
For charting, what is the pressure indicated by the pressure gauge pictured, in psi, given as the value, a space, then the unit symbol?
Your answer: 80 psi
